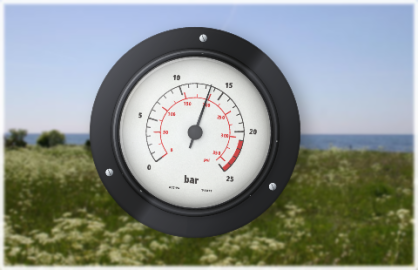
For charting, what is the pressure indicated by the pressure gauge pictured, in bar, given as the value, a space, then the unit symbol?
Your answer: 13.5 bar
